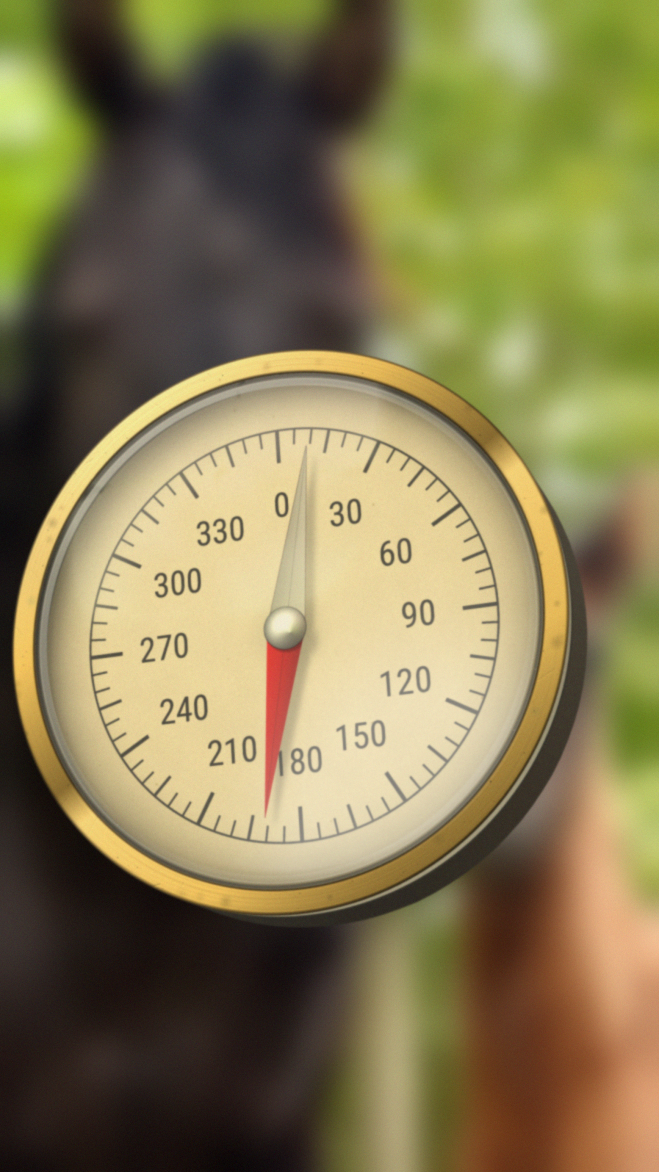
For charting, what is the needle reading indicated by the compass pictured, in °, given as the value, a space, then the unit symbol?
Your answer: 190 °
